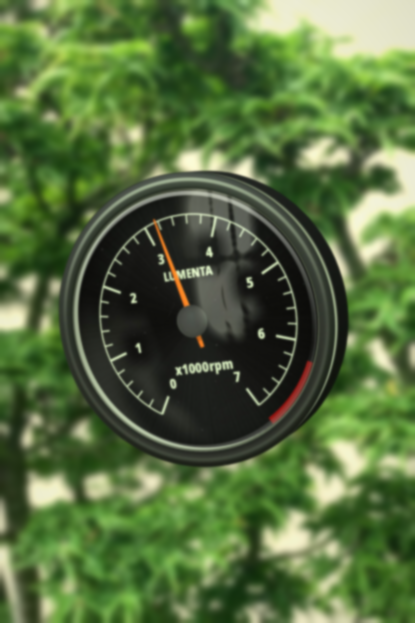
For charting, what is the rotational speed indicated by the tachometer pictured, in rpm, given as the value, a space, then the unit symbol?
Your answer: 3200 rpm
